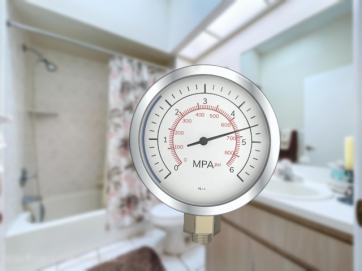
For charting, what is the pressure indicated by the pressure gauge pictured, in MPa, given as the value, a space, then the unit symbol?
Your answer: 4.6 MPa
